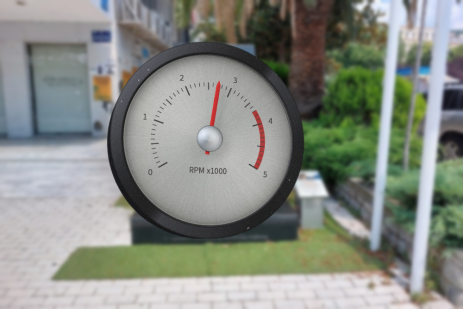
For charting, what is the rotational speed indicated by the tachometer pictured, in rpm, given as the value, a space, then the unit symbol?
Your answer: 2700 rpm
